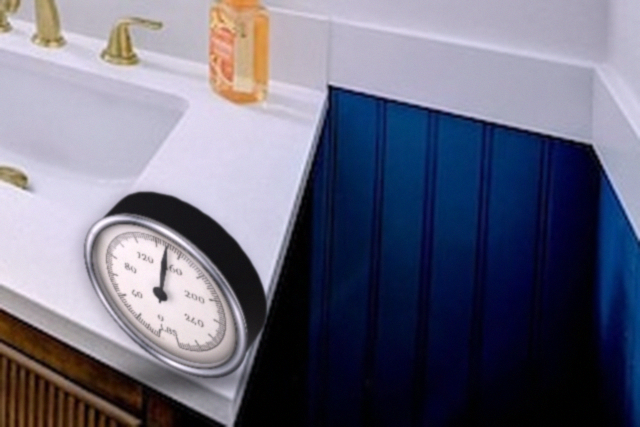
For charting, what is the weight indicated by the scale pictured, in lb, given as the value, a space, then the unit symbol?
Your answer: 150 lb
